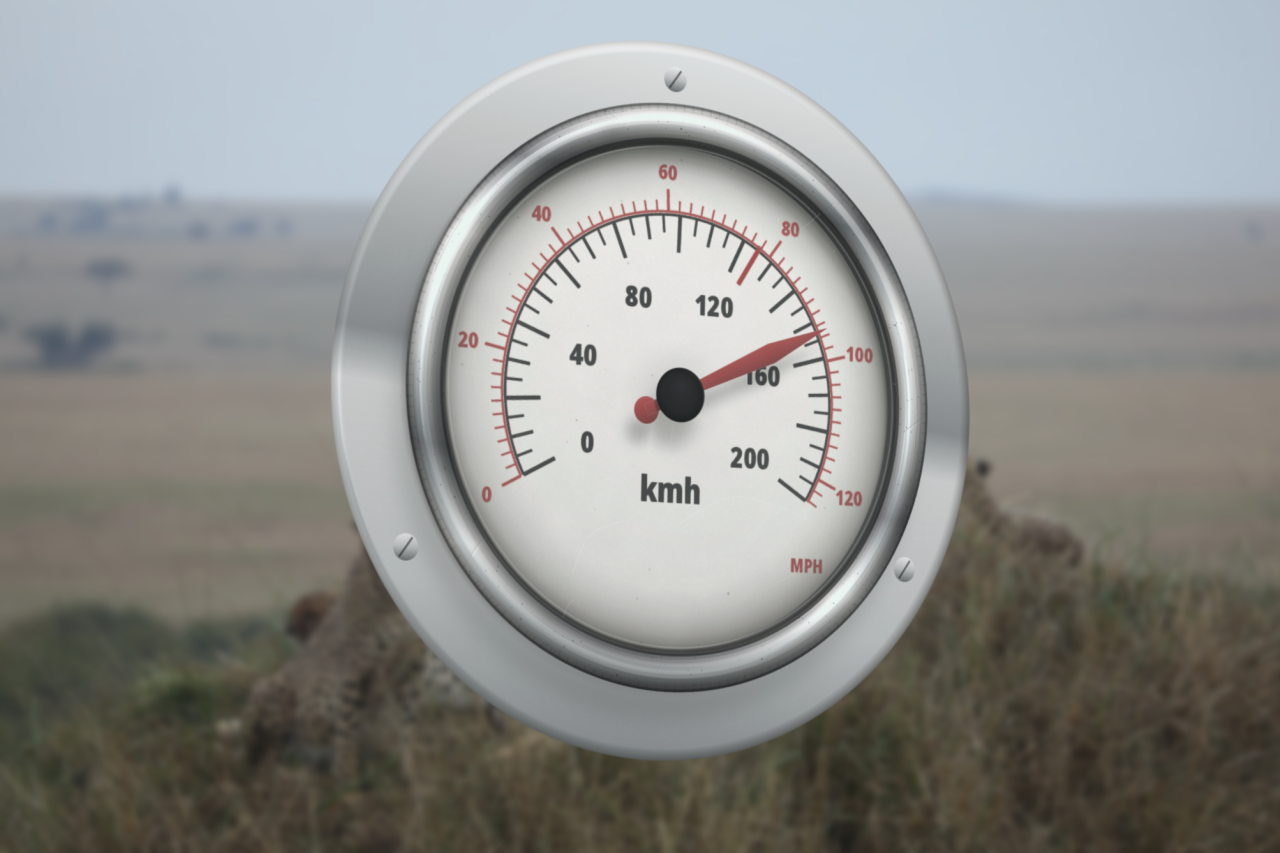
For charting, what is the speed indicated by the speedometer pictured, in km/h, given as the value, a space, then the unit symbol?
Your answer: 152.5 km/h
